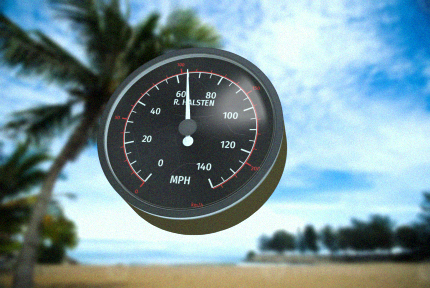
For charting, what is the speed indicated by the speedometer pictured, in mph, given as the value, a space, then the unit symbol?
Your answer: 65 mph
